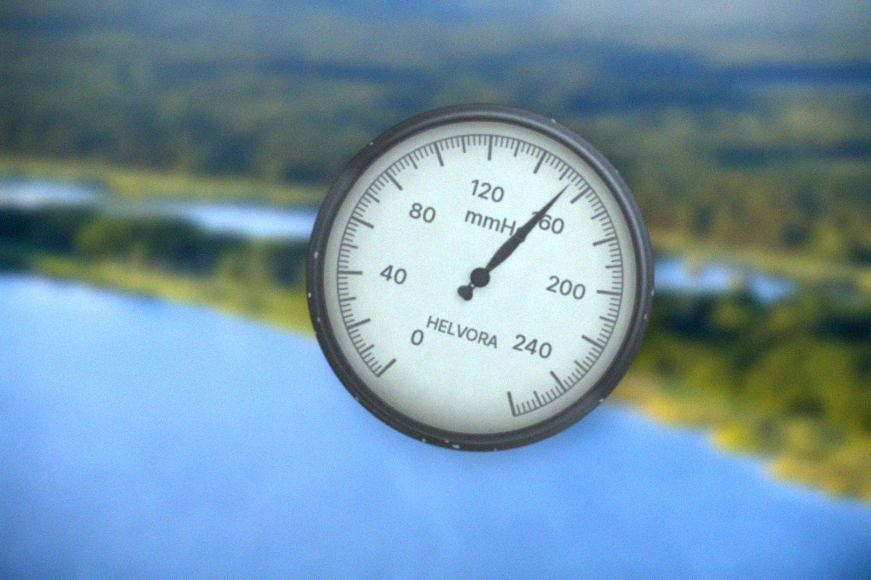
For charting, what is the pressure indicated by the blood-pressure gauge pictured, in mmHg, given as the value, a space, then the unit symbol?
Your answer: 154 mmHg
